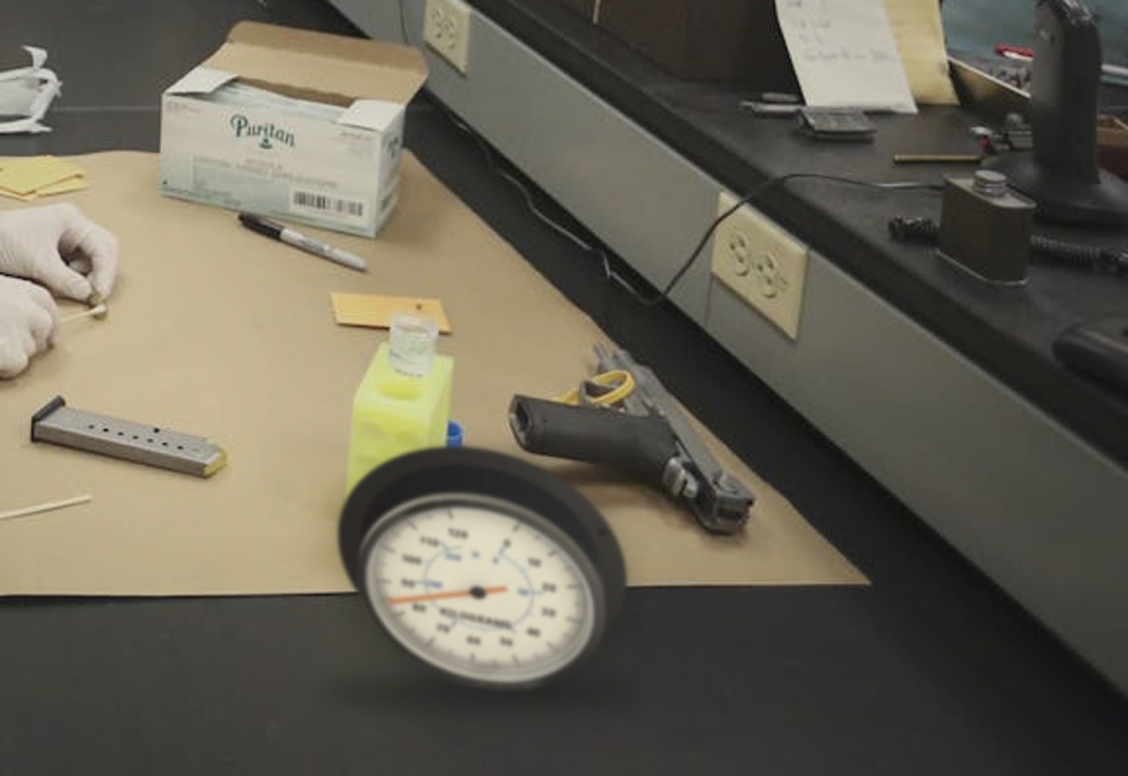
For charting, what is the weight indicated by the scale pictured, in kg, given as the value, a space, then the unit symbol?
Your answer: 85 kg
